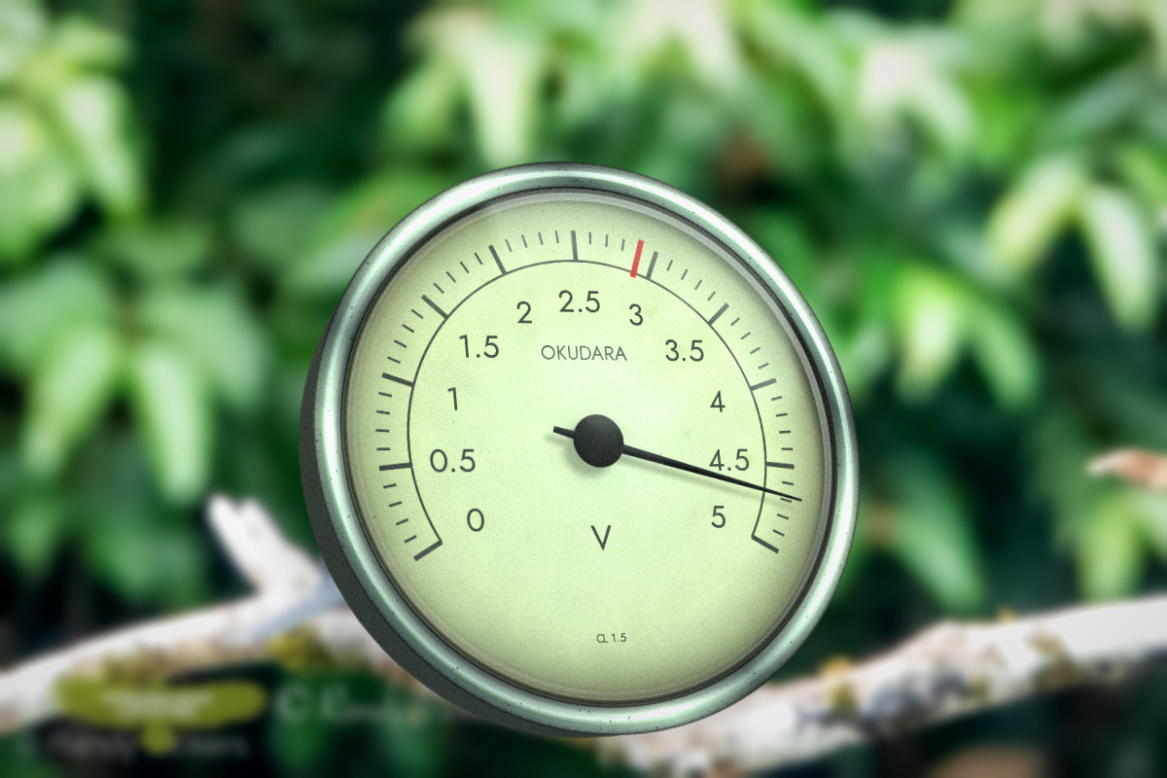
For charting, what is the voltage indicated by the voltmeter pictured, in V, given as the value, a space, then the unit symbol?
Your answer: 4.7 V
